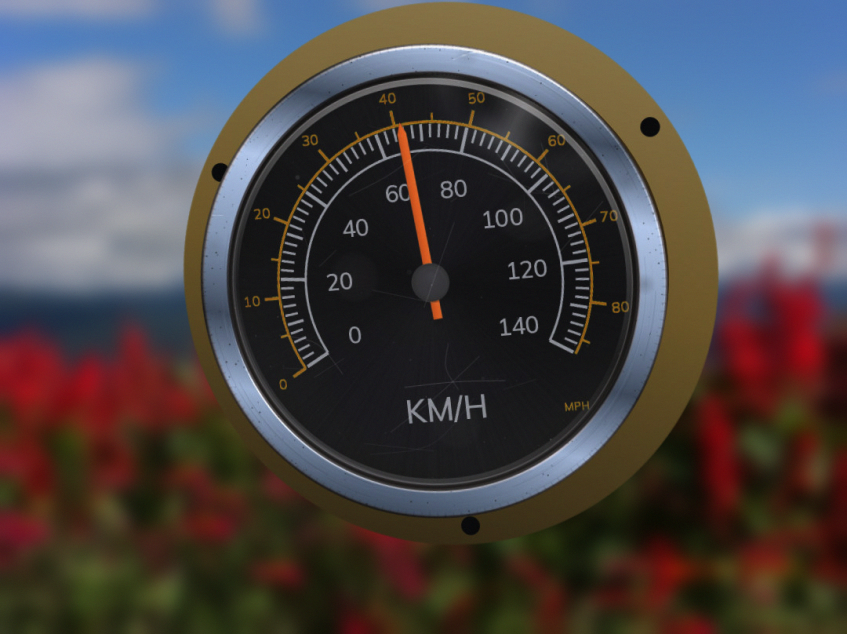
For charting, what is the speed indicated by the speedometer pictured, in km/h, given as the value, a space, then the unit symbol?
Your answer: 66 km/h
